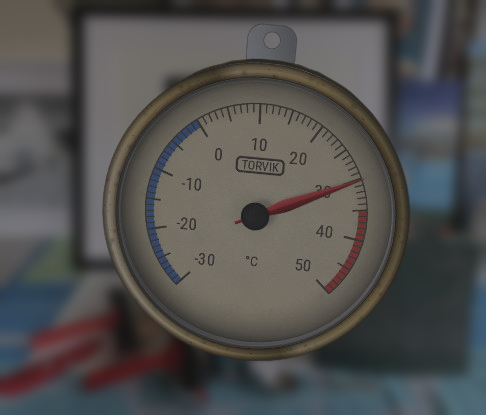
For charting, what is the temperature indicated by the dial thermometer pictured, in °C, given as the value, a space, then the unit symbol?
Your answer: 30 °C
